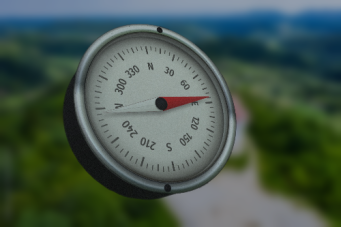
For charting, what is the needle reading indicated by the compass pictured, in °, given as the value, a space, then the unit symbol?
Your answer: 85 °
